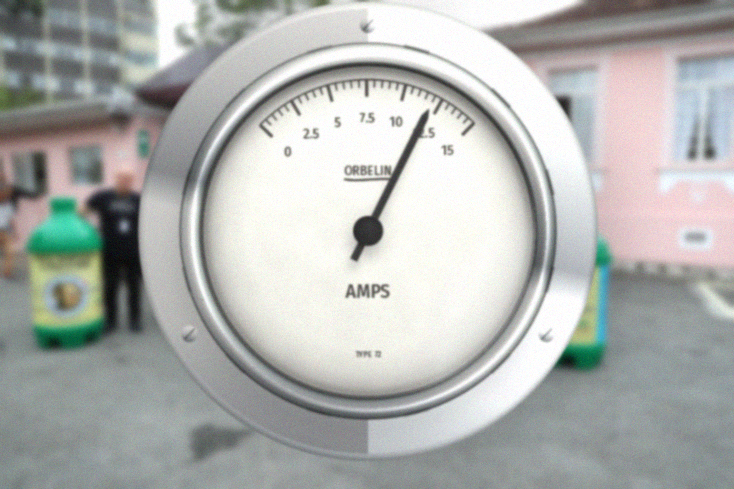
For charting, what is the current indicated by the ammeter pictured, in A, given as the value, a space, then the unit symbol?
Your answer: 12 A
